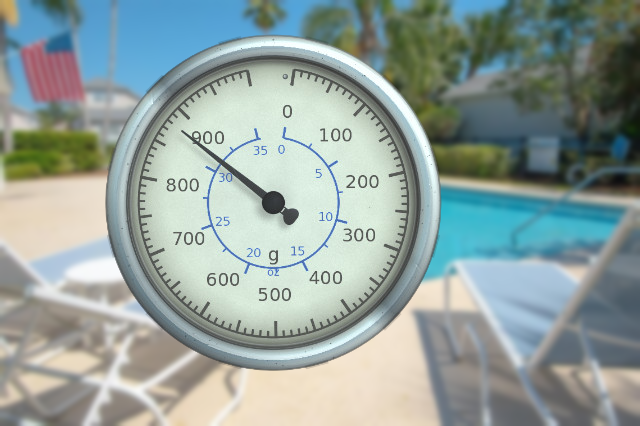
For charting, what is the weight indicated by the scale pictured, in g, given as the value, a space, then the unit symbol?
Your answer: 880 g
